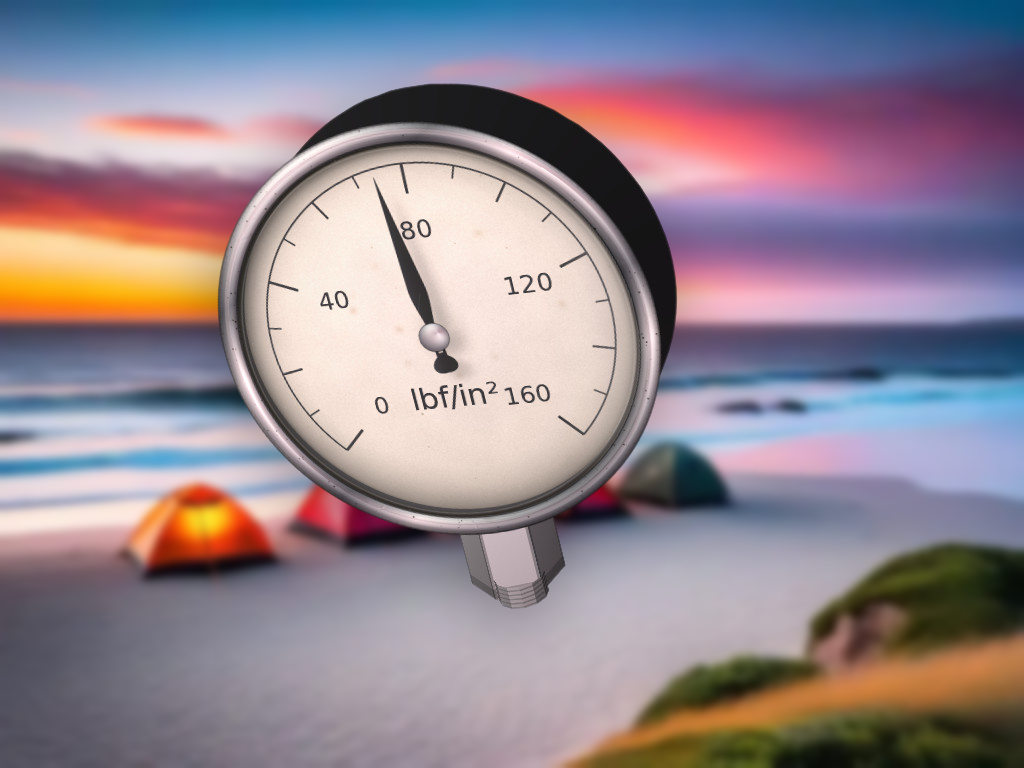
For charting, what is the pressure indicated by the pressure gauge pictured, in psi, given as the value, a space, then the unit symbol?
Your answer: 75 psi
